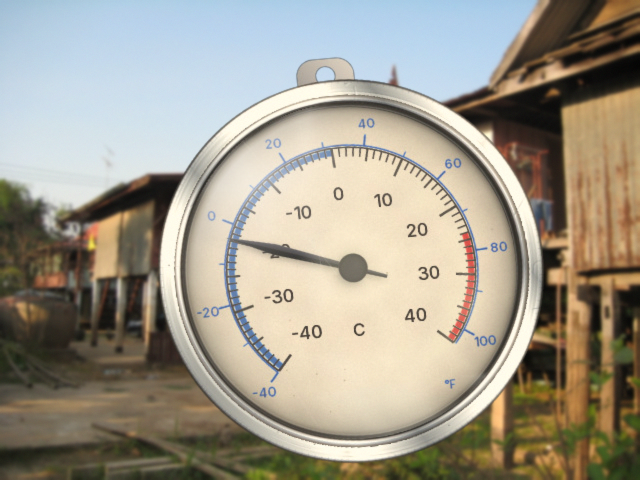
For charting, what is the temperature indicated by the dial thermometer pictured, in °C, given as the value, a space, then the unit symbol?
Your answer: -20 °C
